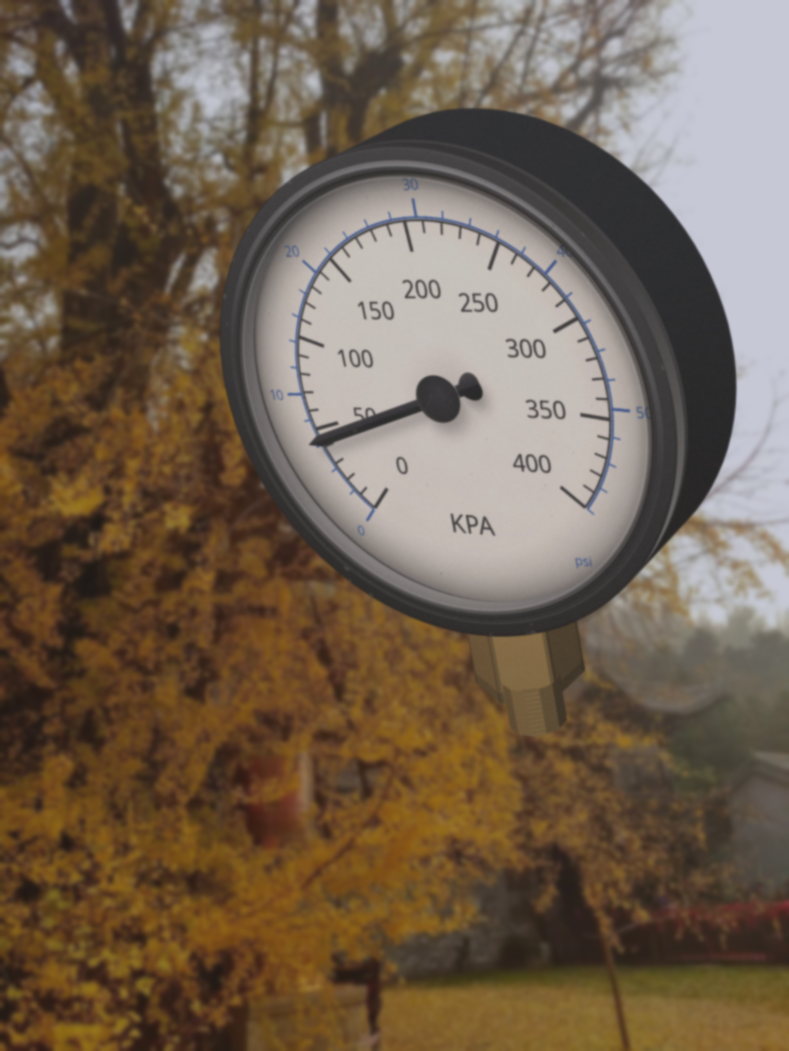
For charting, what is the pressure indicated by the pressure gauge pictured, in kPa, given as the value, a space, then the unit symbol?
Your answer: 45 kPa
